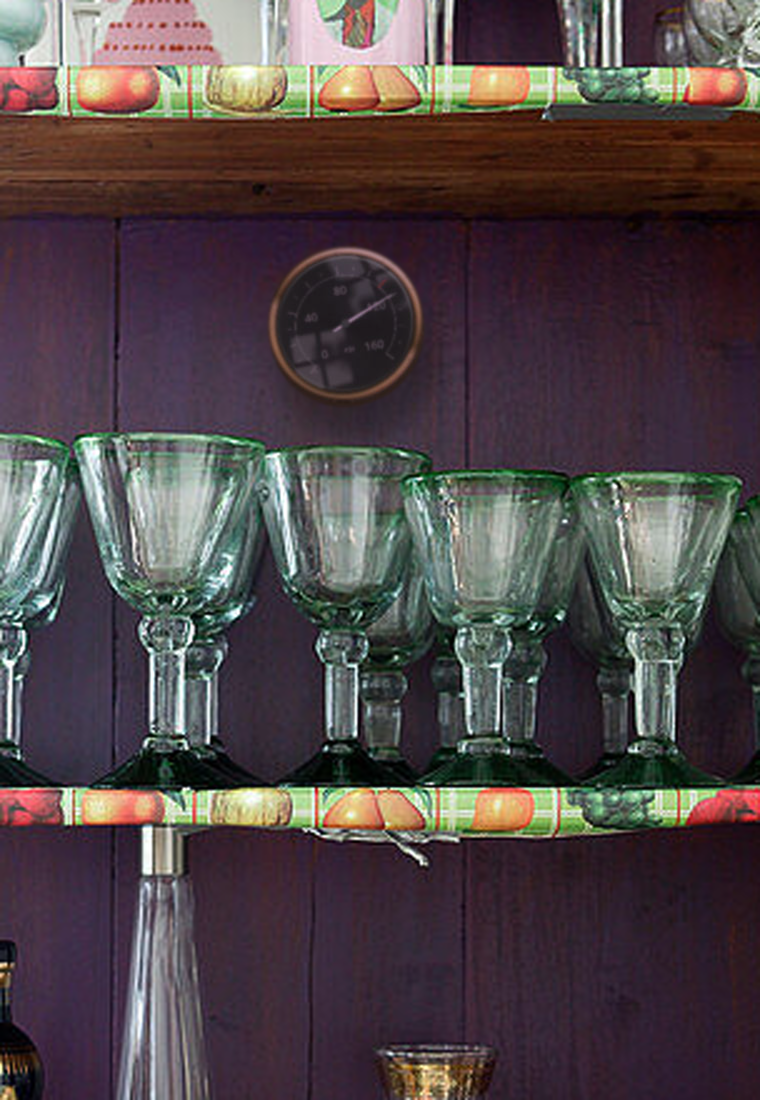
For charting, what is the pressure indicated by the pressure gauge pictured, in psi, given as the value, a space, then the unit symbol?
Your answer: 120 psi
